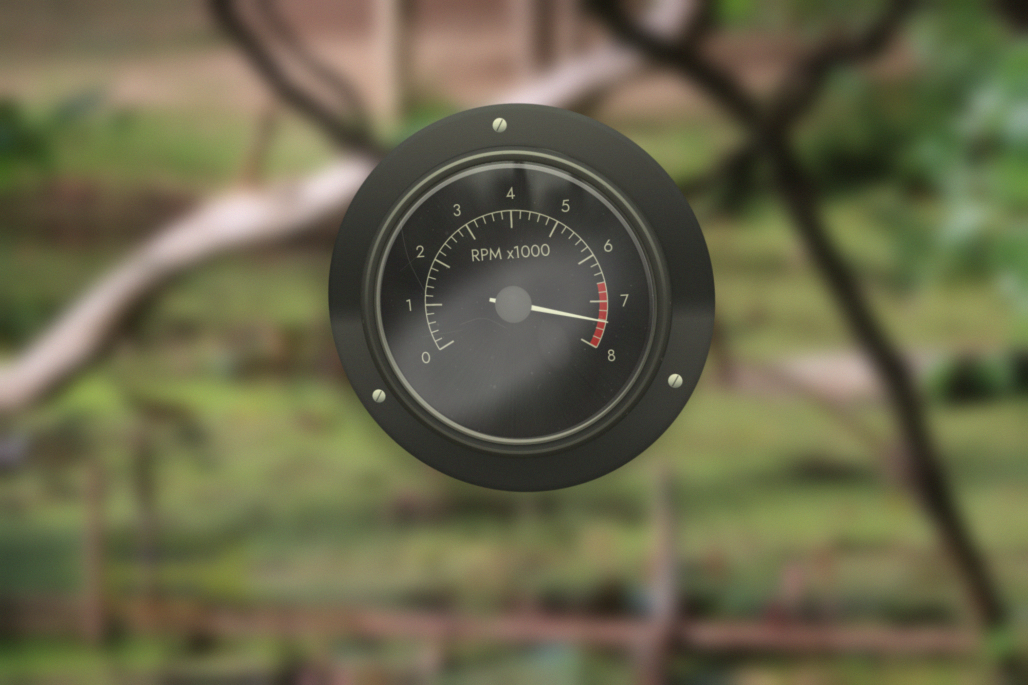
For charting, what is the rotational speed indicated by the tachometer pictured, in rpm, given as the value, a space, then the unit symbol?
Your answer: 7400 rpm
